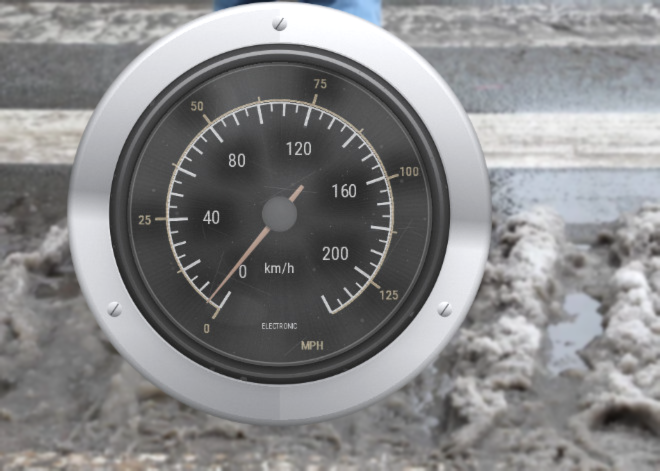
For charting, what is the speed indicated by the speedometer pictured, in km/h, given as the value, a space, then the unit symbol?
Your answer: 5 km/h
